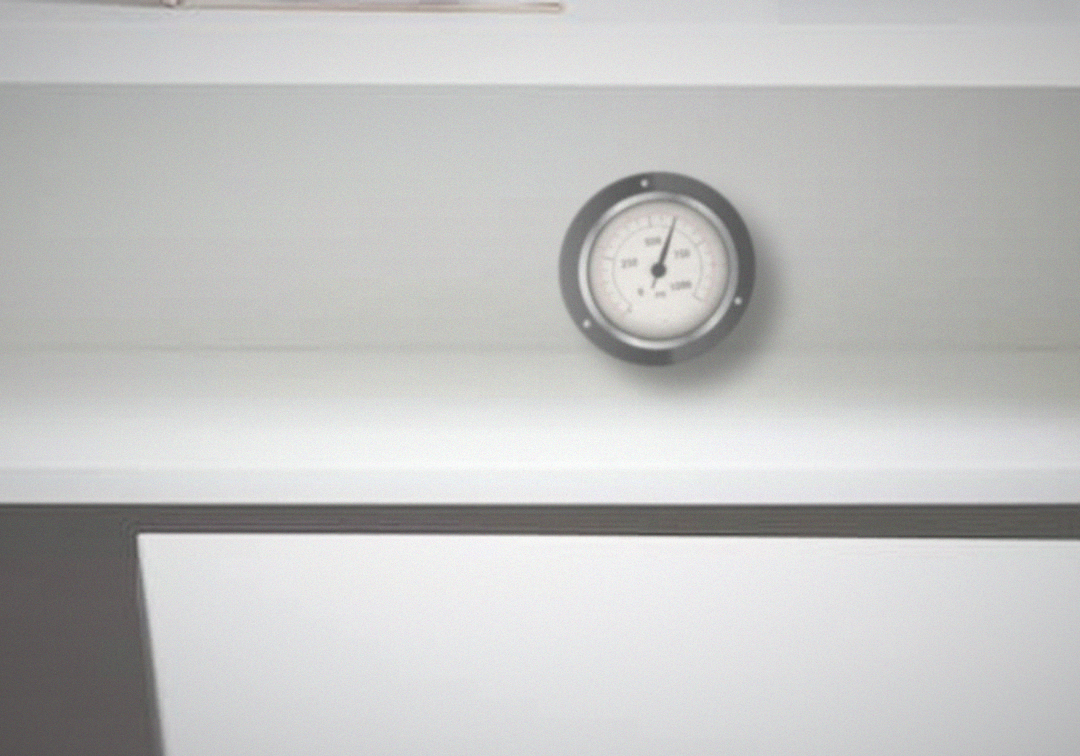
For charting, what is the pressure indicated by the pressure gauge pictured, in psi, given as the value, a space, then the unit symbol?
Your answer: 600 psi
